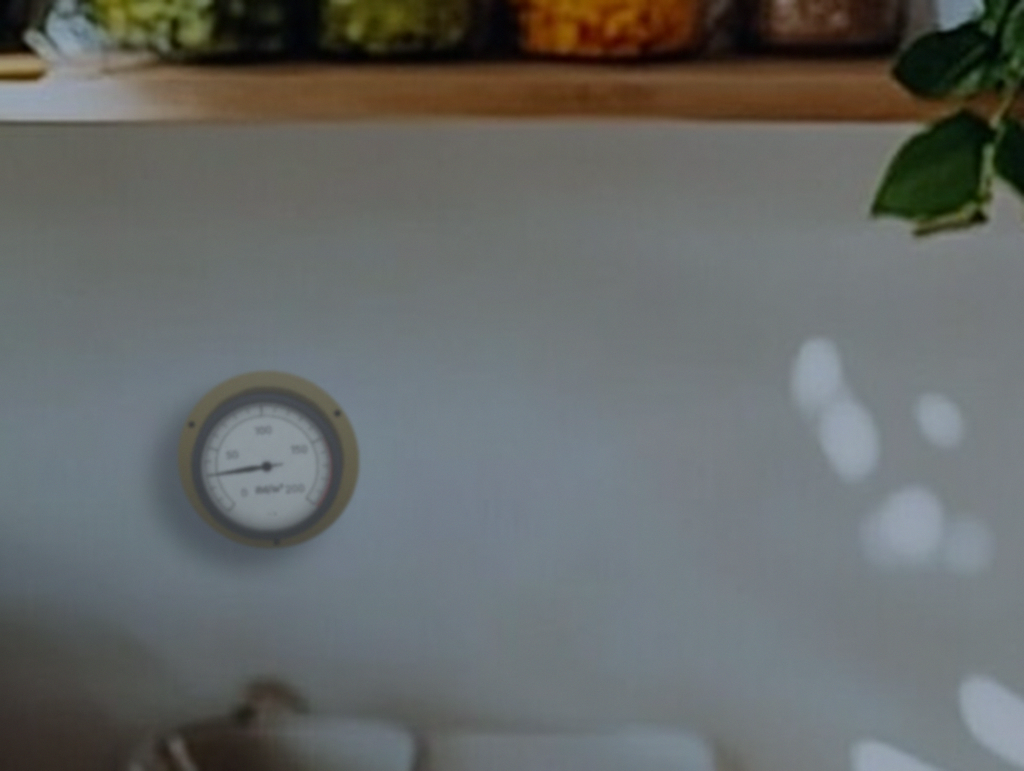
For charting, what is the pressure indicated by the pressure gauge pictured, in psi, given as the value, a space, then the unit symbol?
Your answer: 30 psi
